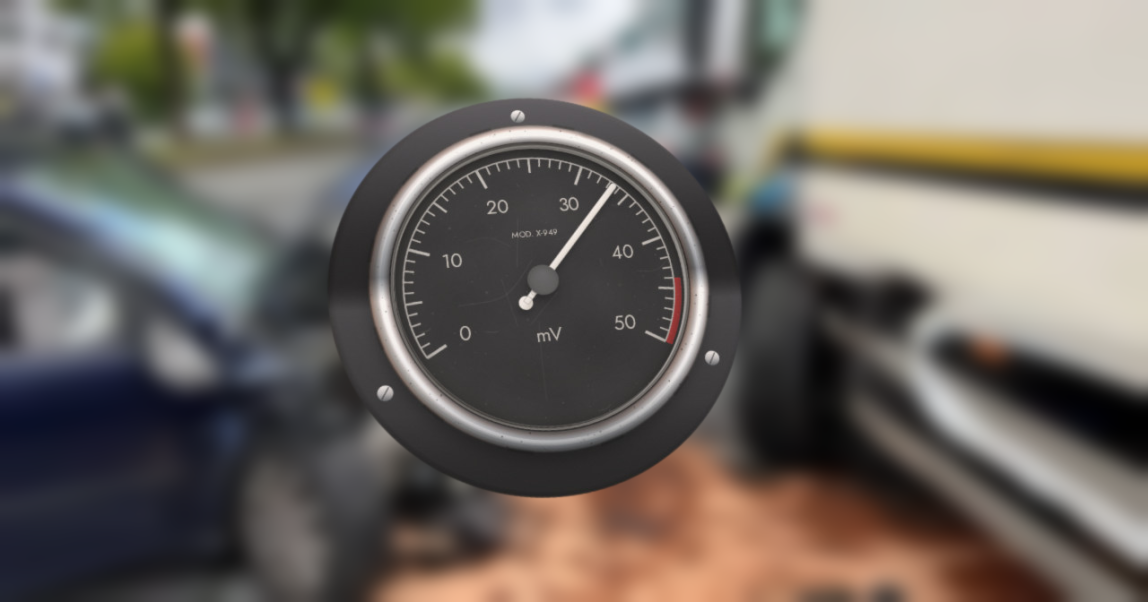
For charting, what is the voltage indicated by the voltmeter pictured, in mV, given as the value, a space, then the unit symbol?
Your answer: 33.5 mV
